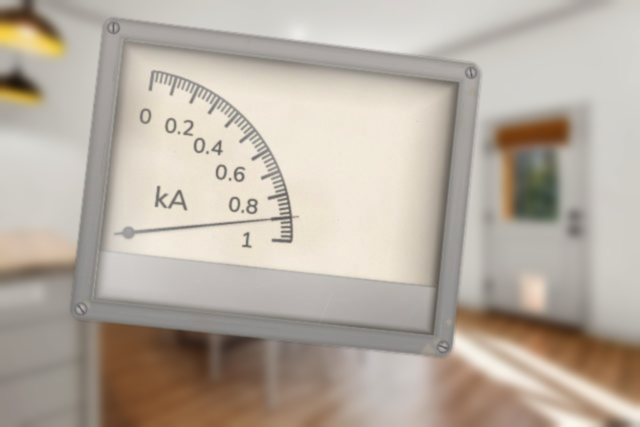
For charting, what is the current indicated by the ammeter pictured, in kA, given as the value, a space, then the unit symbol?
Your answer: 0.9 kA
